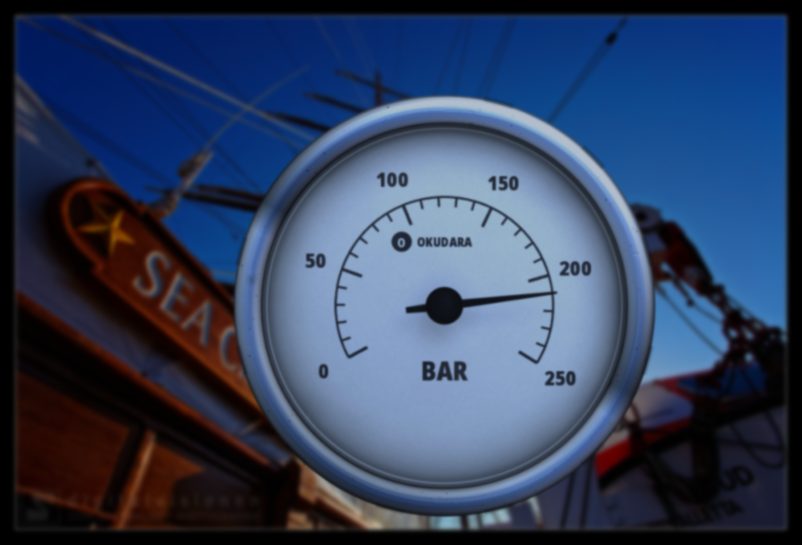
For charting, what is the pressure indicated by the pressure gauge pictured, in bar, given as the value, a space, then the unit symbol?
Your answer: 210 bar
